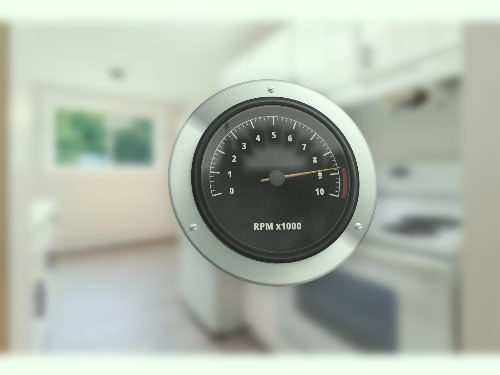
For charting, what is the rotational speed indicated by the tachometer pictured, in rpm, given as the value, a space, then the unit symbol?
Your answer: 8800 rpm
